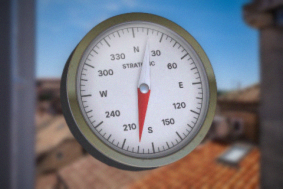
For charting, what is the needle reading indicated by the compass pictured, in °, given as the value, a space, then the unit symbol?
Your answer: 195 °
